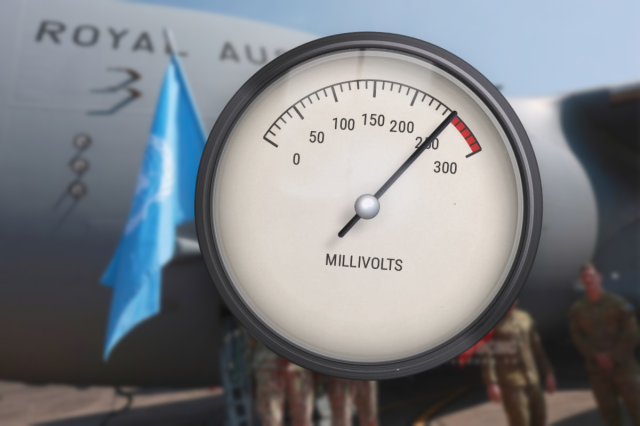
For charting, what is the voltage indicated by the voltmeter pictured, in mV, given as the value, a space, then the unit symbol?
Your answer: 250 mV
